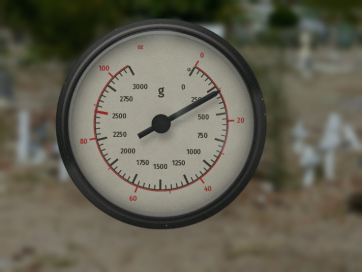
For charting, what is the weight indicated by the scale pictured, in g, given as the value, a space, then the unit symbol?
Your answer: 300 g
